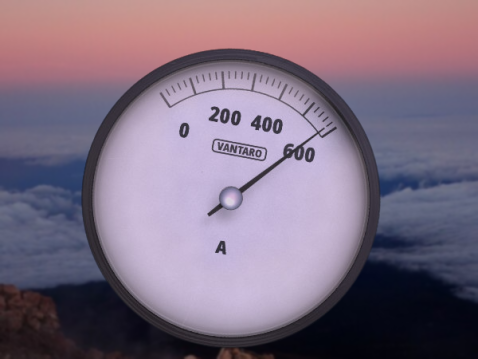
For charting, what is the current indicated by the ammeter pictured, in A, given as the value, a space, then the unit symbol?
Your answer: 580 A
